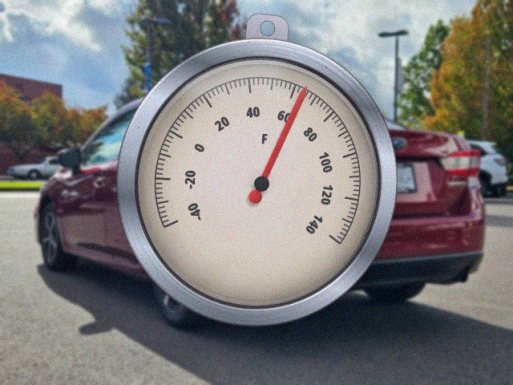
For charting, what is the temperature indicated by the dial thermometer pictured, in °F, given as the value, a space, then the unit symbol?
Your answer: 64 °F
